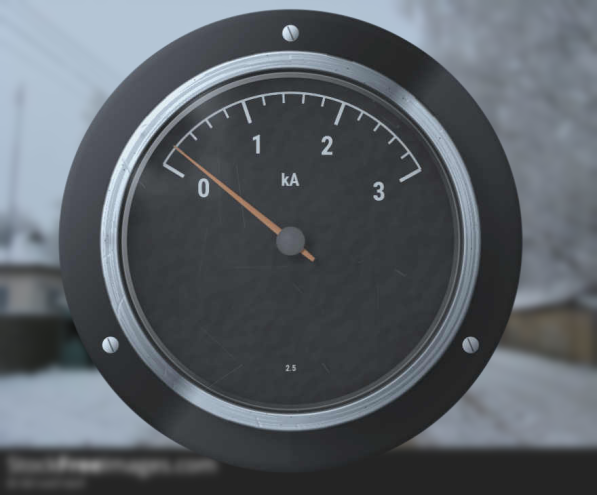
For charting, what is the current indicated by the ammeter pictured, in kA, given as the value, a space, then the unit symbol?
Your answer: 0.2 kA
